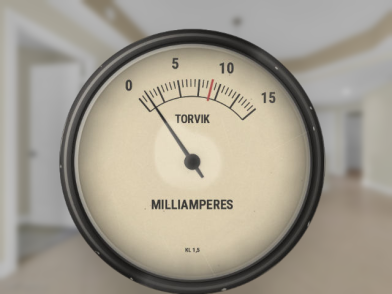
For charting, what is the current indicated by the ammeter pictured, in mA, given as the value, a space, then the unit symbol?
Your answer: 1 mA
